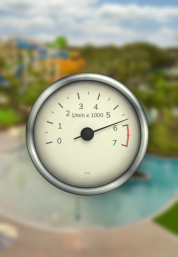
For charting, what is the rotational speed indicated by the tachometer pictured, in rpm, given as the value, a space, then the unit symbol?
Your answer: 5750 rpm
